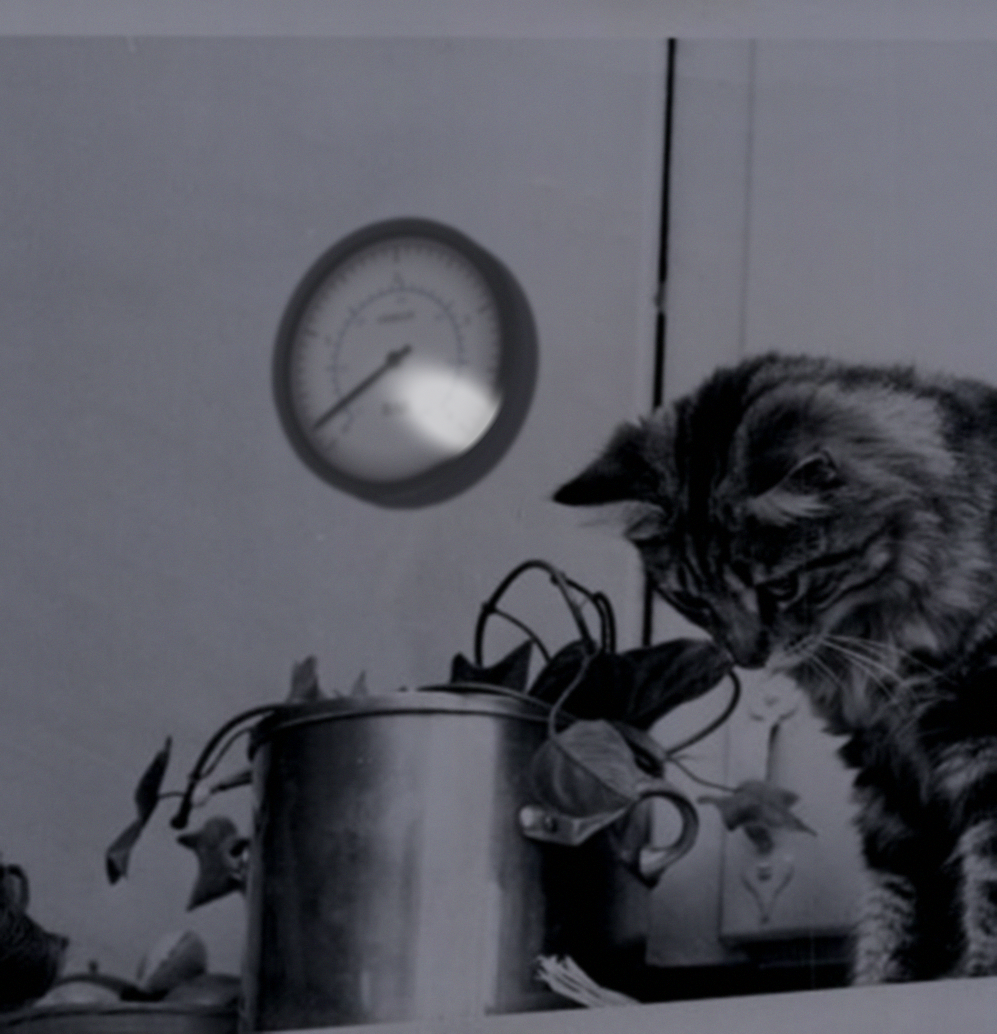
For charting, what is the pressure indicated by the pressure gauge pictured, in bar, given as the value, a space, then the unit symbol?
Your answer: 0.2 bar
